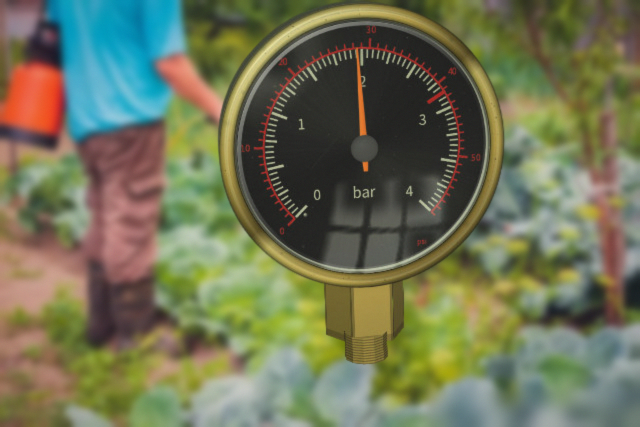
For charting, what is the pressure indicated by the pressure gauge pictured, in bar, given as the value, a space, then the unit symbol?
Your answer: 1.95 bar
